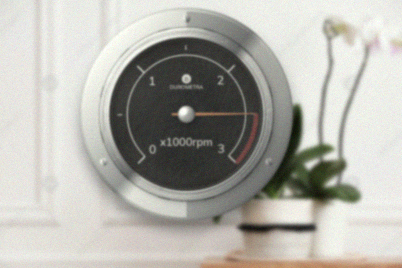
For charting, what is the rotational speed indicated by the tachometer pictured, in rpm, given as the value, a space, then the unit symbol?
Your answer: 2500 rpm
